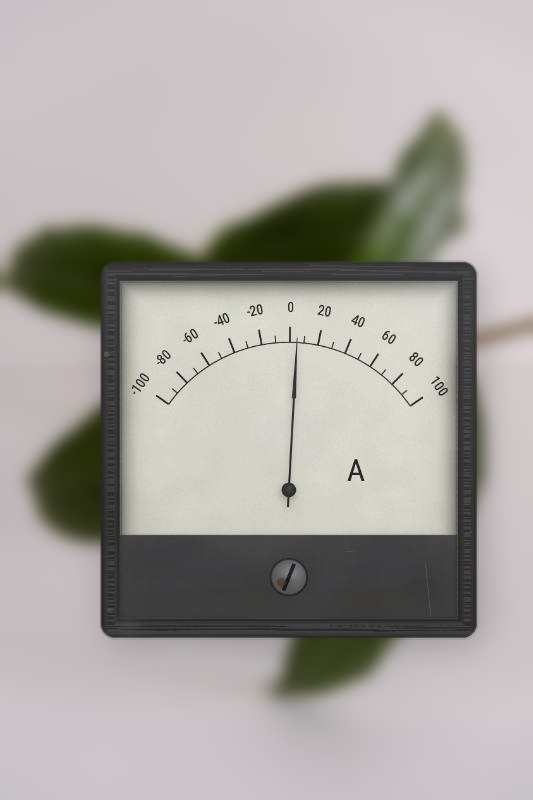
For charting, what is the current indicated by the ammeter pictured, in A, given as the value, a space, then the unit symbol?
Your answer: 5 A
